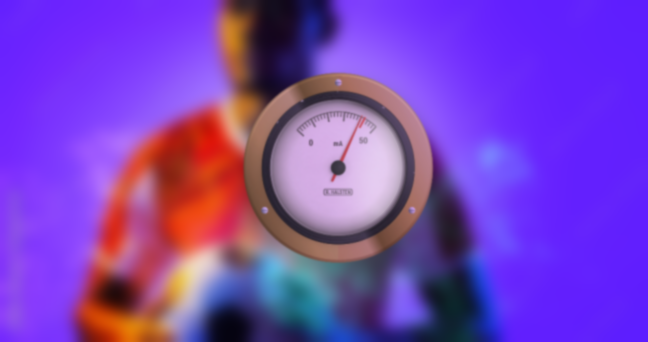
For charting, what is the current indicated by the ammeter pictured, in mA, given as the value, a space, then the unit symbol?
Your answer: 40 mA
